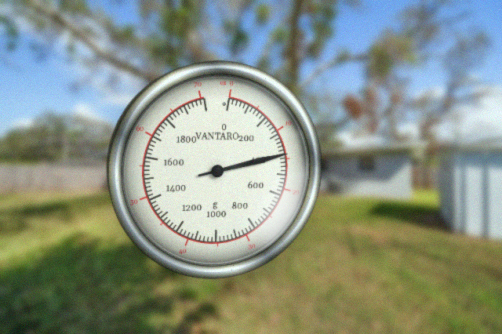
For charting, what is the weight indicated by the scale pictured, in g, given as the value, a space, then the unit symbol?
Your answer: 400 g
